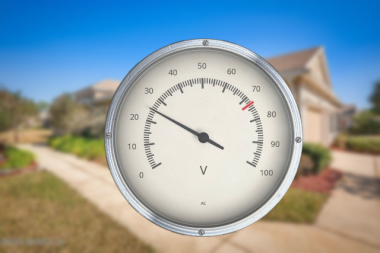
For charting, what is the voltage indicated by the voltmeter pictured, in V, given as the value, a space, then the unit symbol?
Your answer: 25 V
